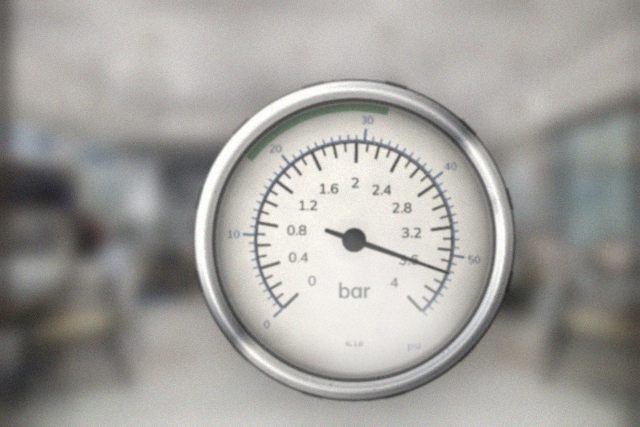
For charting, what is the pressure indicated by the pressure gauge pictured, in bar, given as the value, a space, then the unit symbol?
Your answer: 3.6 bar
